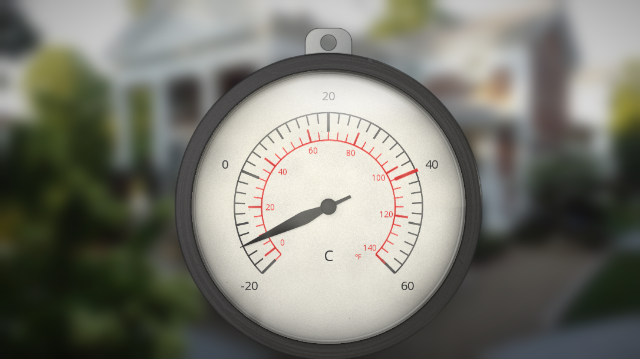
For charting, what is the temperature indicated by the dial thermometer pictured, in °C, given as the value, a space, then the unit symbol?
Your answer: -14 °C
